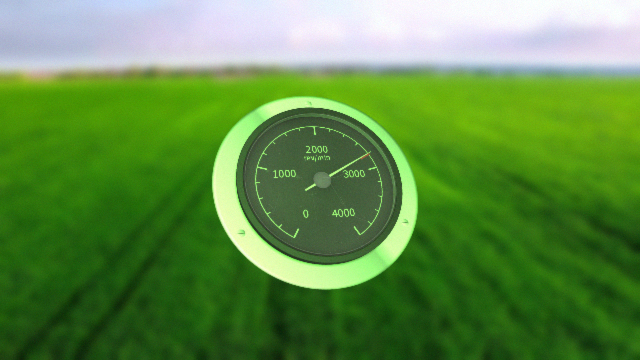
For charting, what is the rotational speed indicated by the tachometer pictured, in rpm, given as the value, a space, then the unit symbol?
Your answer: 2800 rpm
